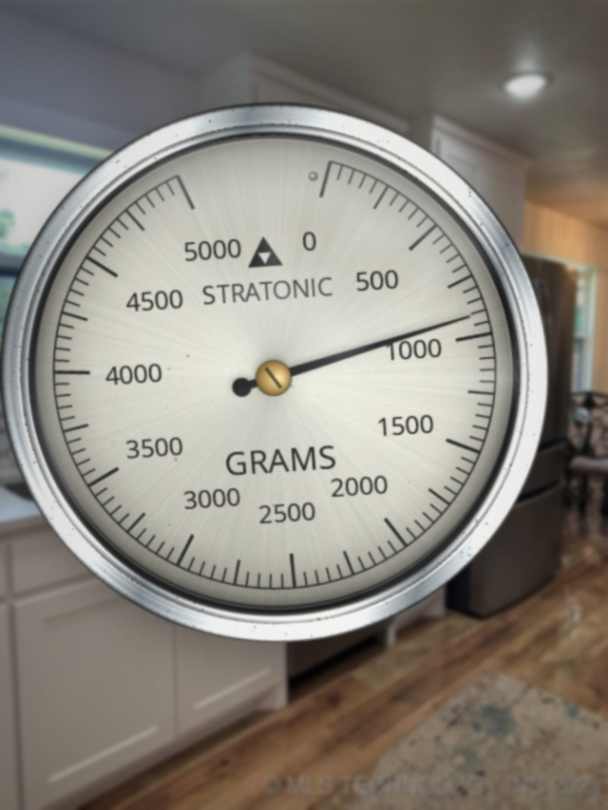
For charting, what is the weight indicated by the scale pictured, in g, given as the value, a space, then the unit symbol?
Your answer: 900 g
